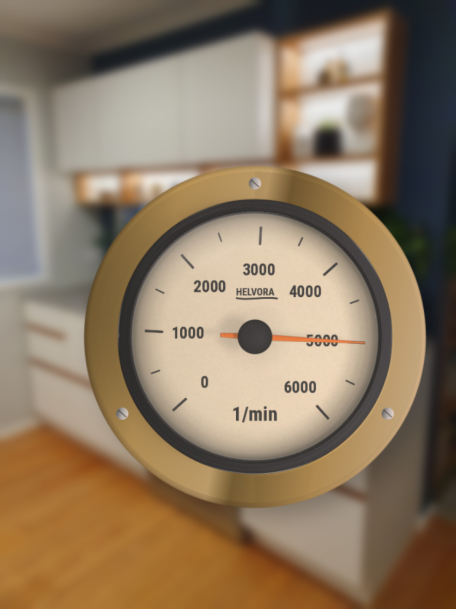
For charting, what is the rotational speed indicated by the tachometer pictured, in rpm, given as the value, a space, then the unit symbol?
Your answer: 5000 rpm
